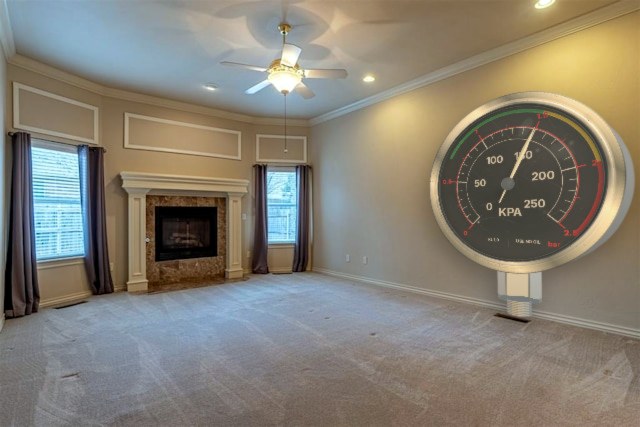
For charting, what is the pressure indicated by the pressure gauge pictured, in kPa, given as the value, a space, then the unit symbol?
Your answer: 150 kPa
